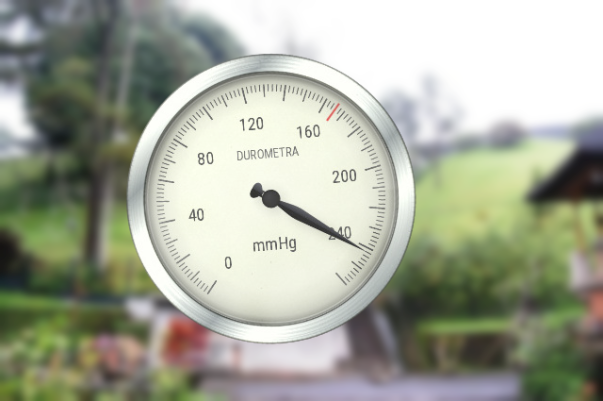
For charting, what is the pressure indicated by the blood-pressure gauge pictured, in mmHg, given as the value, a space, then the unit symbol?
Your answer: 242 mmHg
